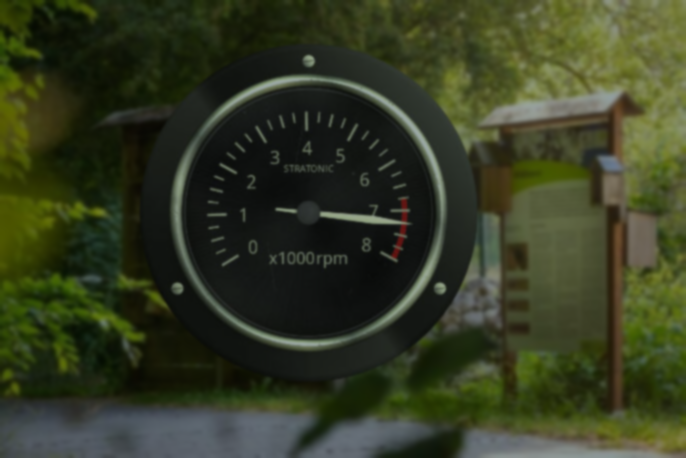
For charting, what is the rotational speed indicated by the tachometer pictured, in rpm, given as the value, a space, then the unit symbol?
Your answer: 7250 rpm
